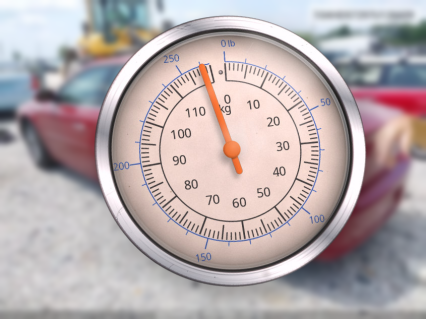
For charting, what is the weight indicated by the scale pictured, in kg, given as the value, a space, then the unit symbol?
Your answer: 118 kg
